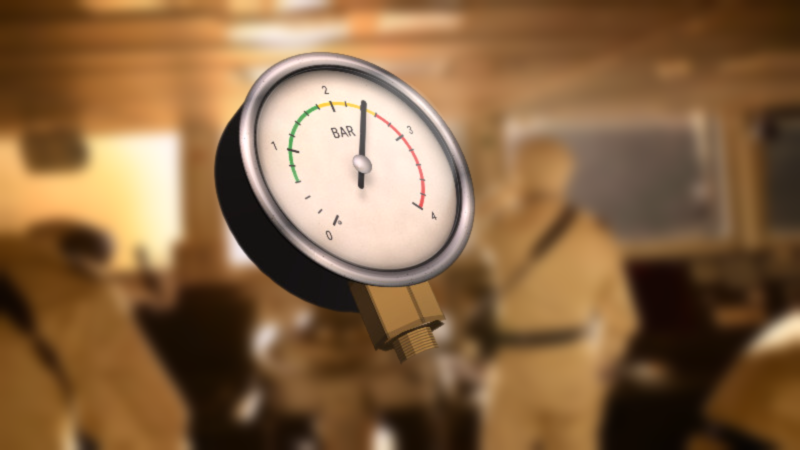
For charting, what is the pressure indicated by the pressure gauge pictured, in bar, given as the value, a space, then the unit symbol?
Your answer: 2.4 bar
